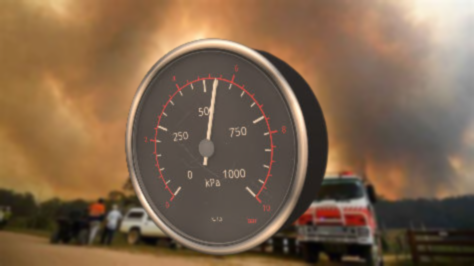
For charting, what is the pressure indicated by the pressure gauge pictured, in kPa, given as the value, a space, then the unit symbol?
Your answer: 550 kPa
